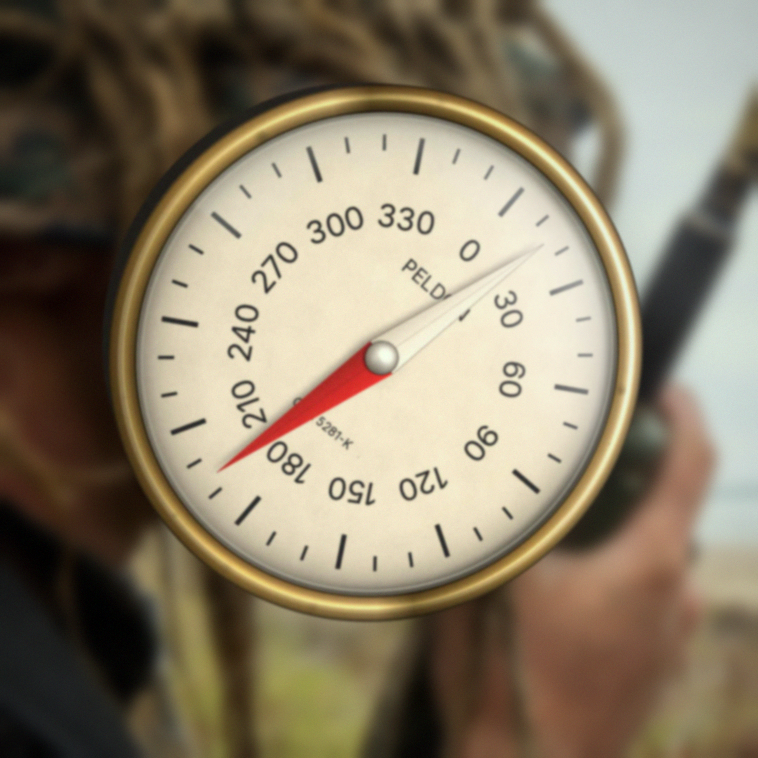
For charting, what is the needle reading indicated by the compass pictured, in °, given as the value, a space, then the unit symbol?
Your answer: 195 °
